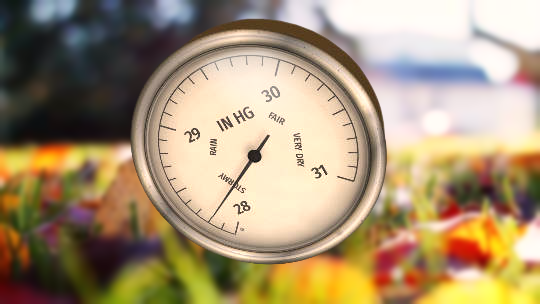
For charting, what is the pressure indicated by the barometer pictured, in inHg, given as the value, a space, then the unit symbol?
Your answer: 28.2 inHg
